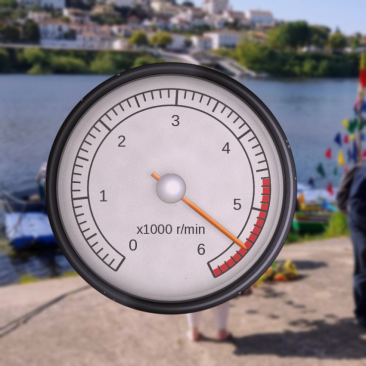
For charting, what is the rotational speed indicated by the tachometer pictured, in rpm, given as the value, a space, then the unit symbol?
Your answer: 5500 rpm
